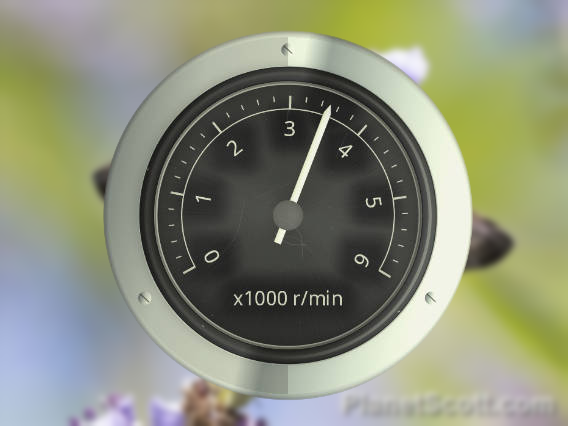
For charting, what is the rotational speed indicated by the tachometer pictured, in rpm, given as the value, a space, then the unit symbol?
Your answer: 3500 rpm
